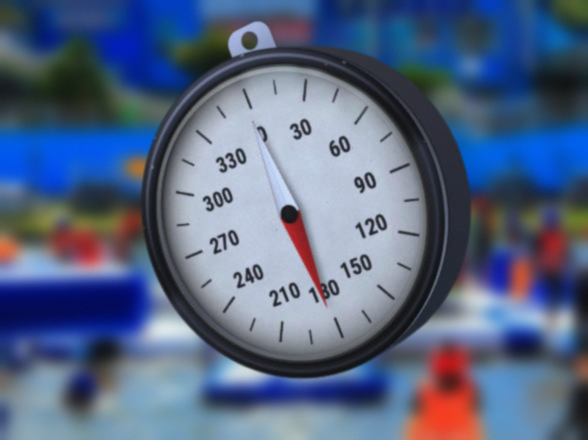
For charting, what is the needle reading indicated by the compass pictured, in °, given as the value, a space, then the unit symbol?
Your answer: 180 °
